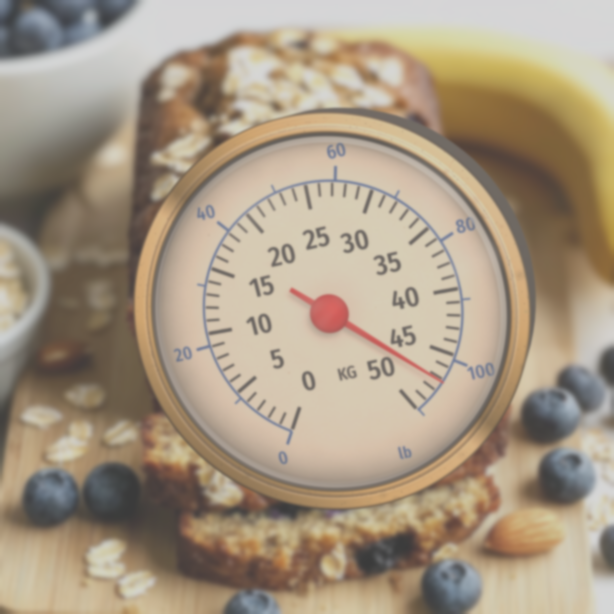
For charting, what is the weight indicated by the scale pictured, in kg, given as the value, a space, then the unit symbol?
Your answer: 47 kg
